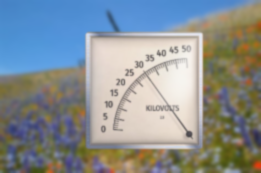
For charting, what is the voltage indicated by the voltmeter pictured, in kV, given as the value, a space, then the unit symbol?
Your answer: 30 kV
